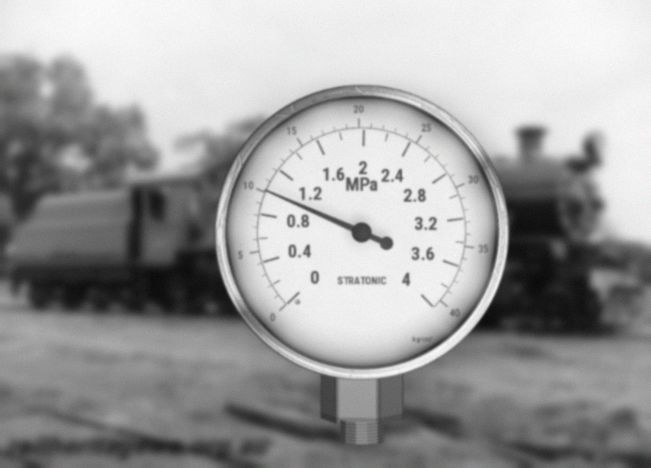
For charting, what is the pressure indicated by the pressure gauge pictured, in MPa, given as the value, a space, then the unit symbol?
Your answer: 1 MPa
